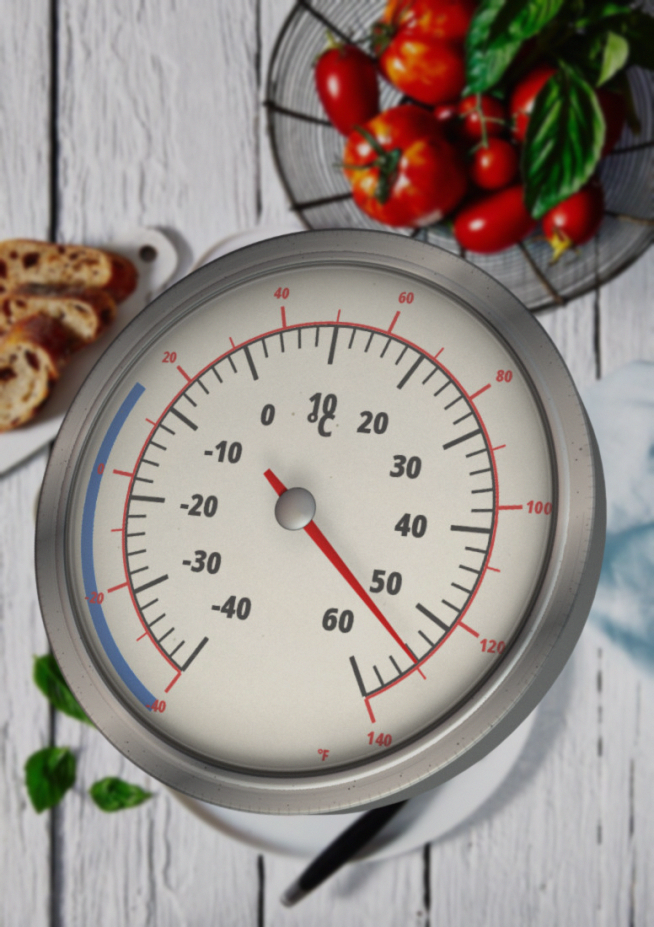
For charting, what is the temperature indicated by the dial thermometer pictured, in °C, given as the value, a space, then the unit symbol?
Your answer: 54 °C
